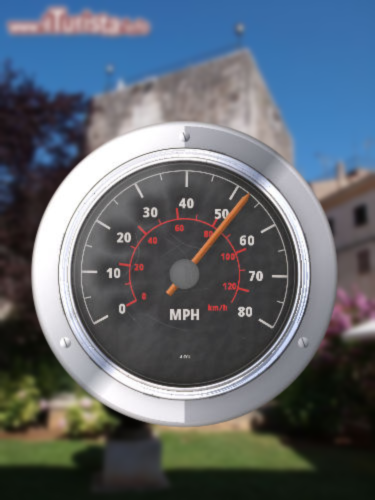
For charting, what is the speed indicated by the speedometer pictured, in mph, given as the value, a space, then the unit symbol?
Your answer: 52.5 mph
